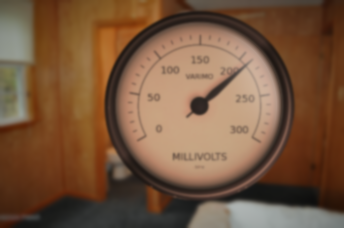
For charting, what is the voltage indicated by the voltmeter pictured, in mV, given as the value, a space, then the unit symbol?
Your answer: 210 mV
